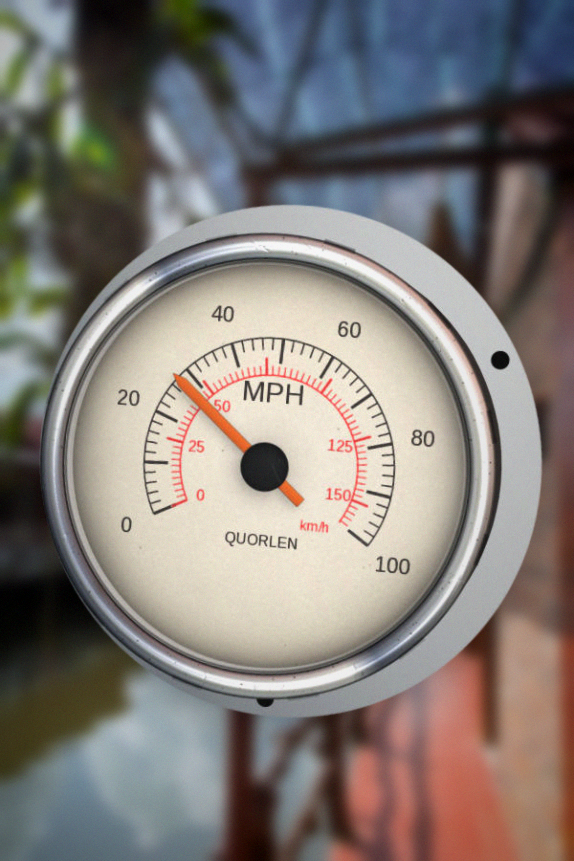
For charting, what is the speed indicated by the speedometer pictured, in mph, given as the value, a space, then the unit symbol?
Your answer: 28 mph
